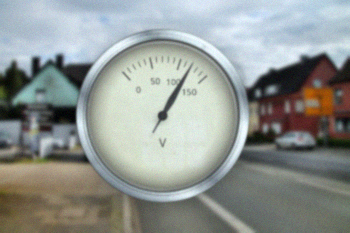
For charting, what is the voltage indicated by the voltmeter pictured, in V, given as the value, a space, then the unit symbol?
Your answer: 120 V
